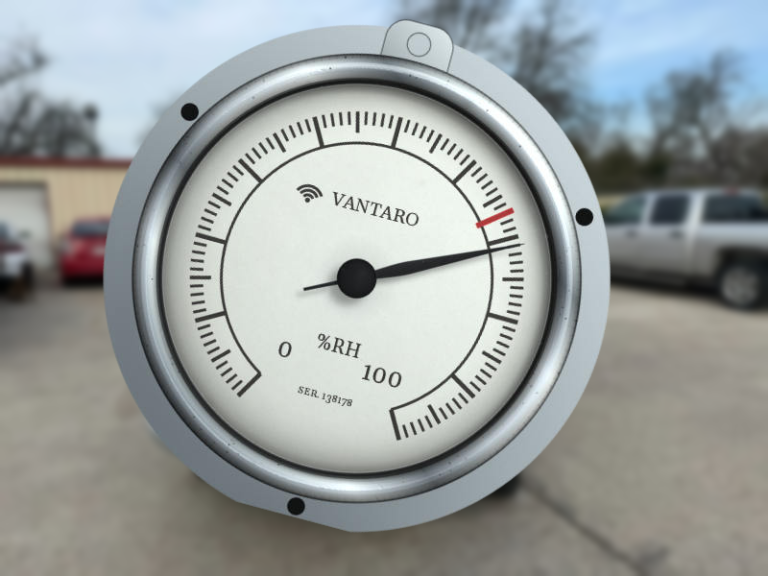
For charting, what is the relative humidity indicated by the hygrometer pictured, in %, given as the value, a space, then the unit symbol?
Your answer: 71 %
